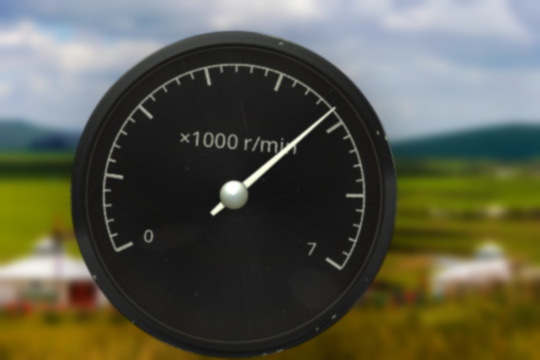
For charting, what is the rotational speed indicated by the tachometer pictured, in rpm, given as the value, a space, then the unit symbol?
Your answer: 4800 rpm
